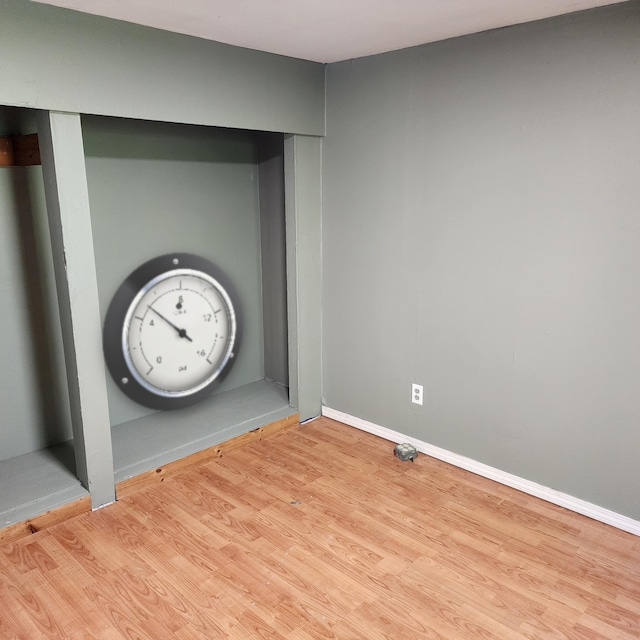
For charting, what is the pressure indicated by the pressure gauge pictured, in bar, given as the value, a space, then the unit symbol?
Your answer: 5 bar
